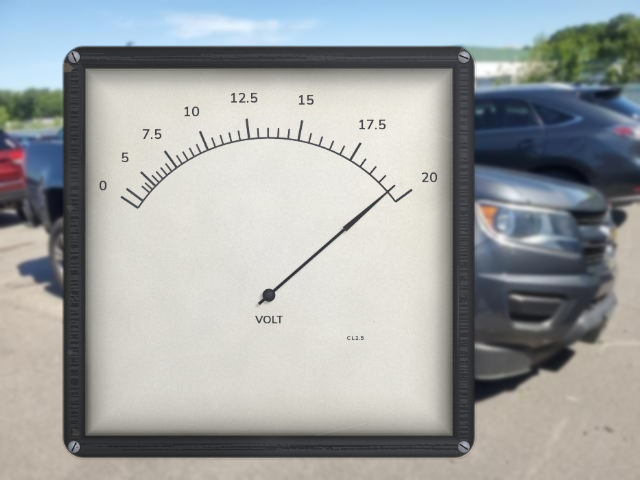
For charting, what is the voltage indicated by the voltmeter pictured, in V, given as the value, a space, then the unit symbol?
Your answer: 19.5 V
